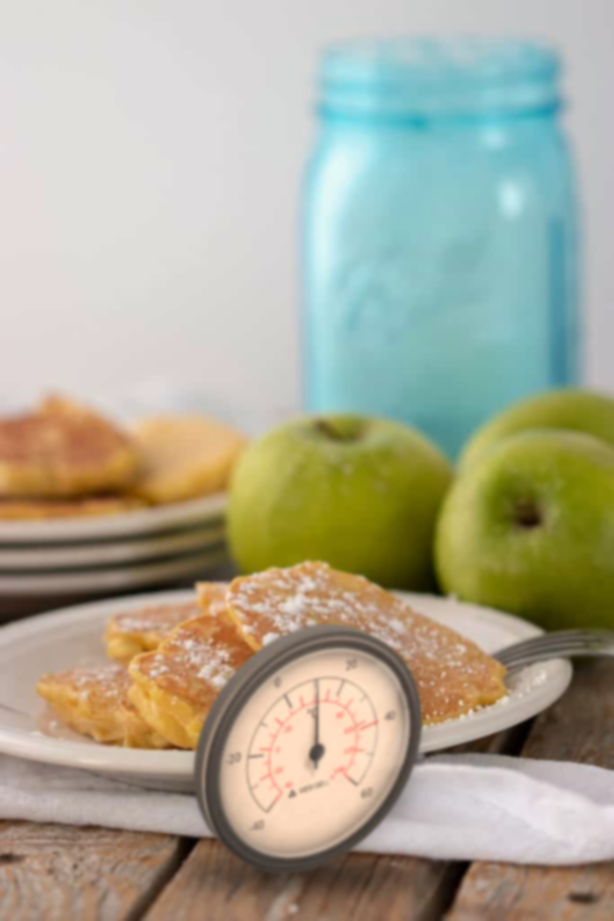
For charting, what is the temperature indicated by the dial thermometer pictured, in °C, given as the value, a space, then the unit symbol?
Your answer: 10 °C
